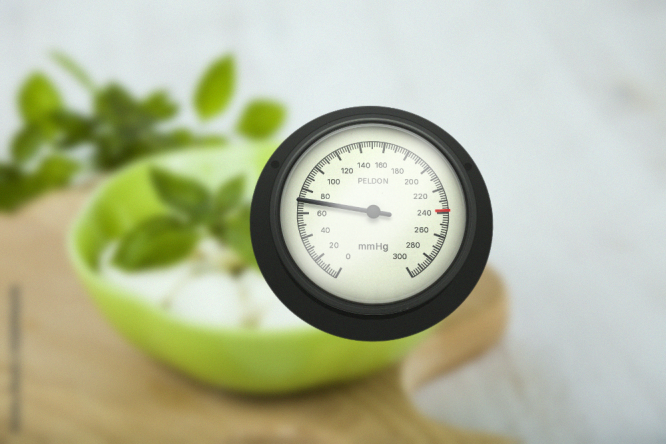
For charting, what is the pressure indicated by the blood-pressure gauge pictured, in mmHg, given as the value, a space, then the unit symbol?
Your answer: 70 mmHg
